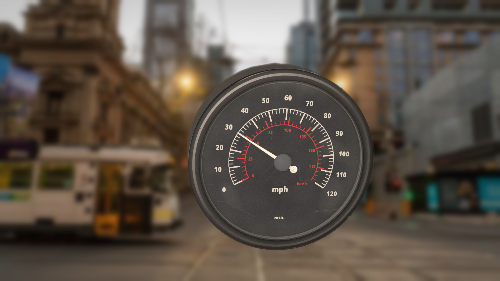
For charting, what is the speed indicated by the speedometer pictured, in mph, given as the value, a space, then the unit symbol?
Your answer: 30 mph
